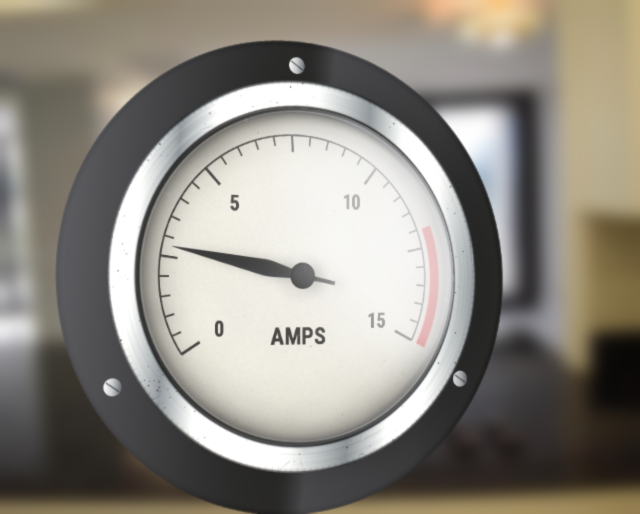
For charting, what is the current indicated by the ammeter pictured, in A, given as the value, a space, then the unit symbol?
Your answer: 2.75 A
